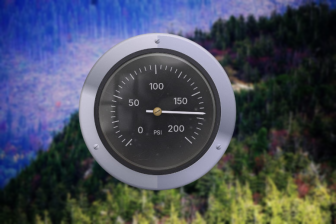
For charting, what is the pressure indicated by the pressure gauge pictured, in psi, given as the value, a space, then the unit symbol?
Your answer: 170 psi
